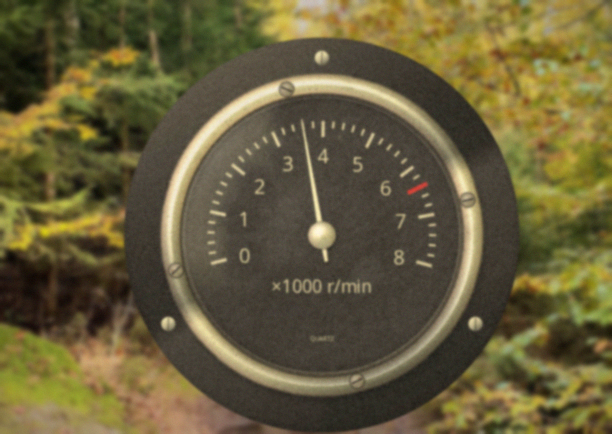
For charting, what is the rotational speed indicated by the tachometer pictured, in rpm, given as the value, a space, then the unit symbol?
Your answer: 3600 rpm
